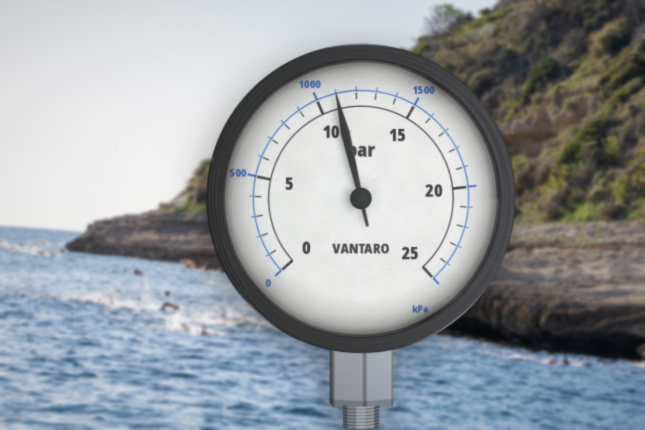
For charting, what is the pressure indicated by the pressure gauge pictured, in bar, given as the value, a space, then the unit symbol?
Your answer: 11 bar
